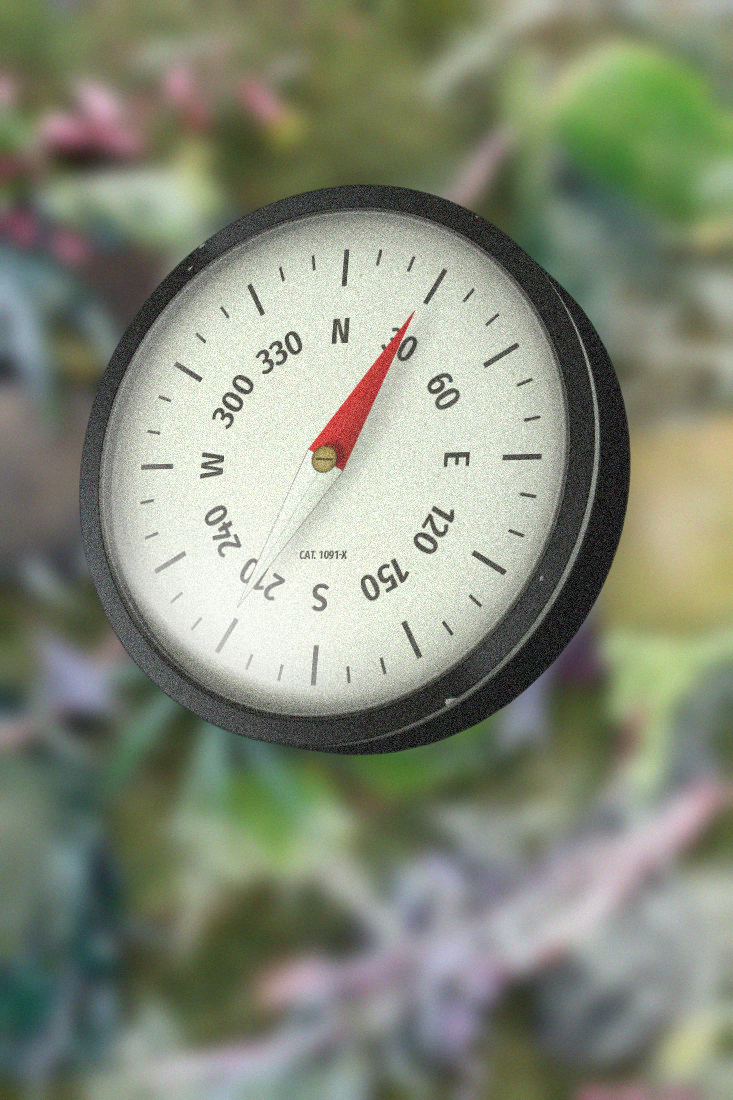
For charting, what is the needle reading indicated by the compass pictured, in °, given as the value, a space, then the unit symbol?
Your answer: 30 °
